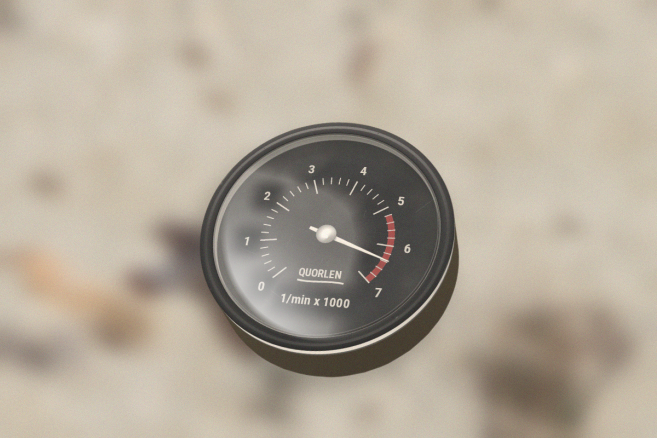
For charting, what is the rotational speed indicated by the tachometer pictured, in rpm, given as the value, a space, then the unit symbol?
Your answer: 6400 rpm
